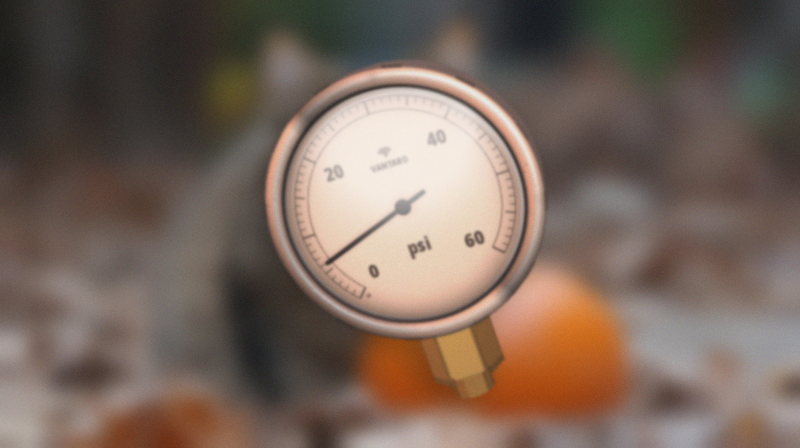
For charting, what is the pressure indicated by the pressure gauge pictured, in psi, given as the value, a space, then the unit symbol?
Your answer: 6 psi
